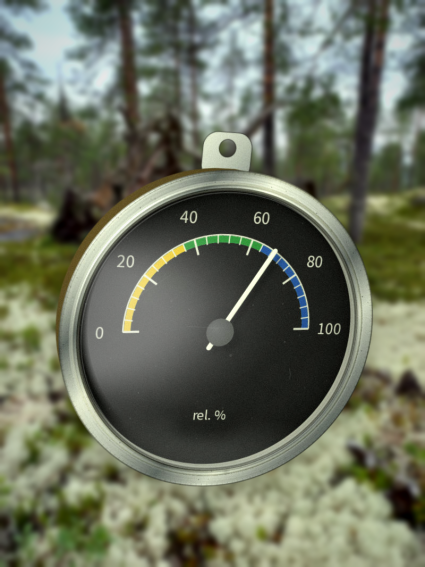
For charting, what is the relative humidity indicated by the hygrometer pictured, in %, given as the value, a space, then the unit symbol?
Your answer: 68 %
